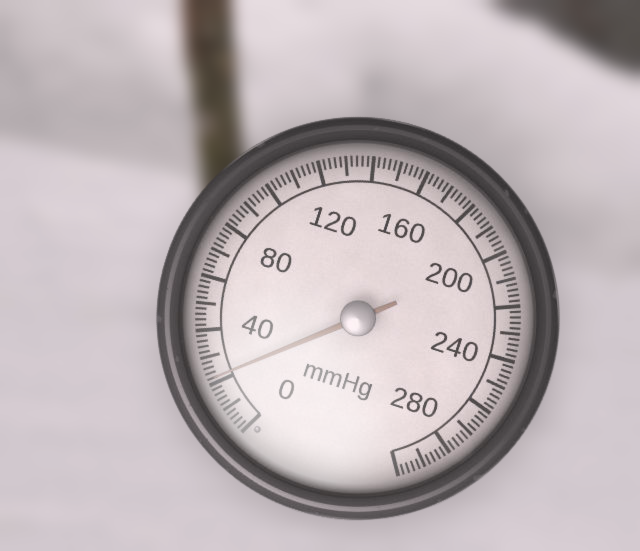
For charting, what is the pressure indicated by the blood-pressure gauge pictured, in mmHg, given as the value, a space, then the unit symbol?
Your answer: 22 mmHg
